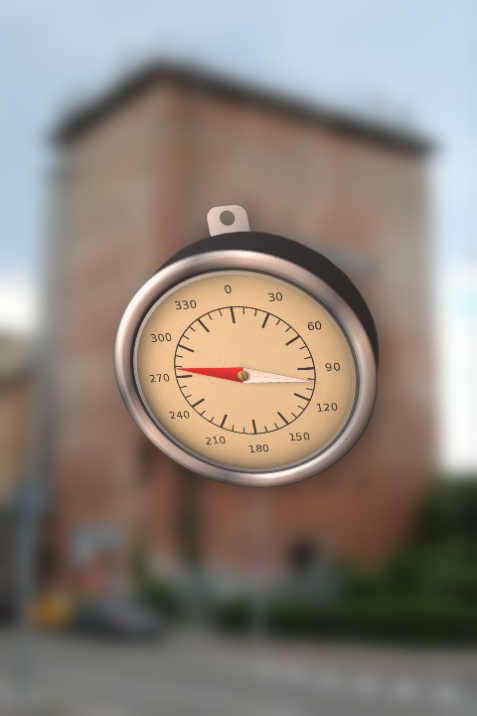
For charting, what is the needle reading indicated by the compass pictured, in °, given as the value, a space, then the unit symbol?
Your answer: 280 °
